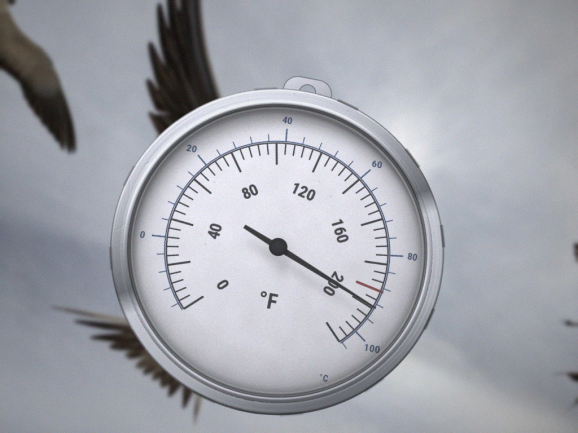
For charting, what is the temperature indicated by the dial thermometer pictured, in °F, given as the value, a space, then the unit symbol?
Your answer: 200 °F
